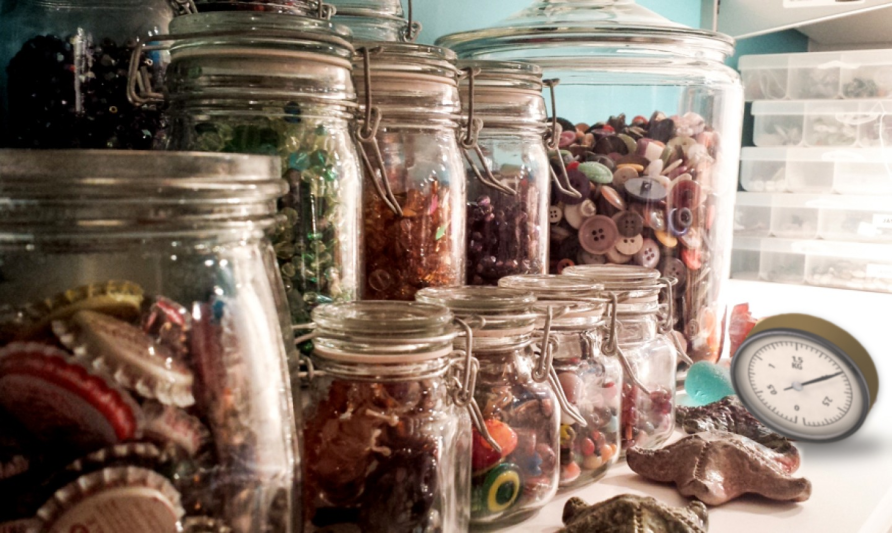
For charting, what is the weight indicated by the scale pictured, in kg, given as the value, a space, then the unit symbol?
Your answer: 2 kg
